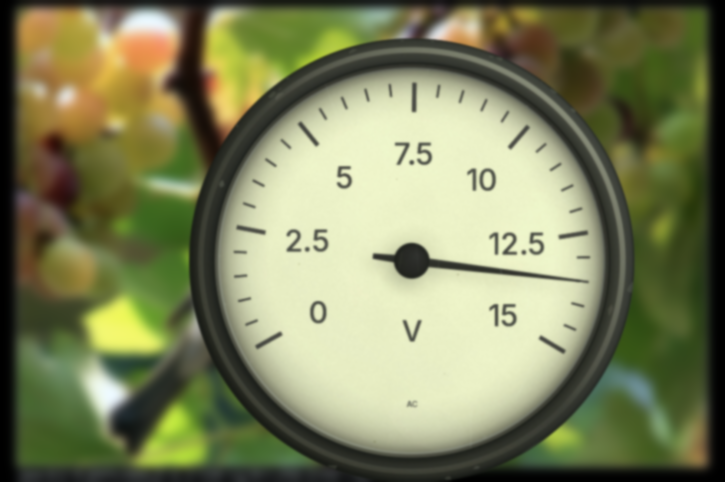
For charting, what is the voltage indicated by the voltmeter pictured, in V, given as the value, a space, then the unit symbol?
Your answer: 13.5 V
